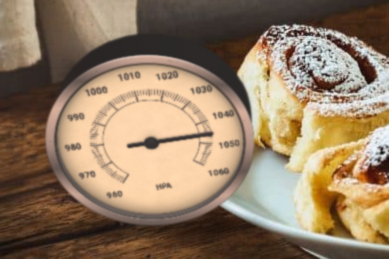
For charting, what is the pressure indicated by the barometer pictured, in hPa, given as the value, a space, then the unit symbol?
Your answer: 1045 hPa
